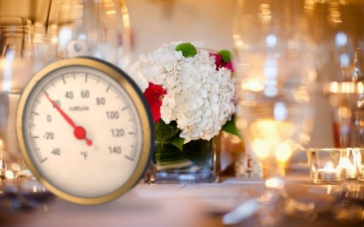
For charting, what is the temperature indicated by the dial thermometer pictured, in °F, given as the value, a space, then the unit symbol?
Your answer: 20 °F
